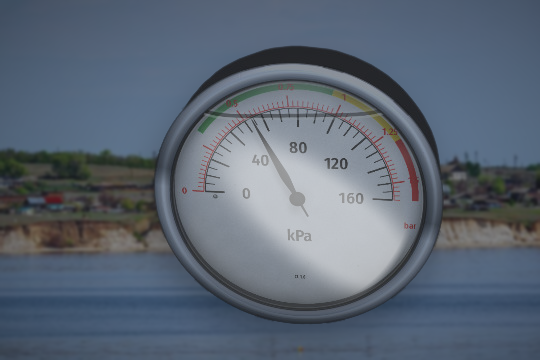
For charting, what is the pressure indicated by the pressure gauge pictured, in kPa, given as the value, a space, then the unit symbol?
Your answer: 55 kPa
